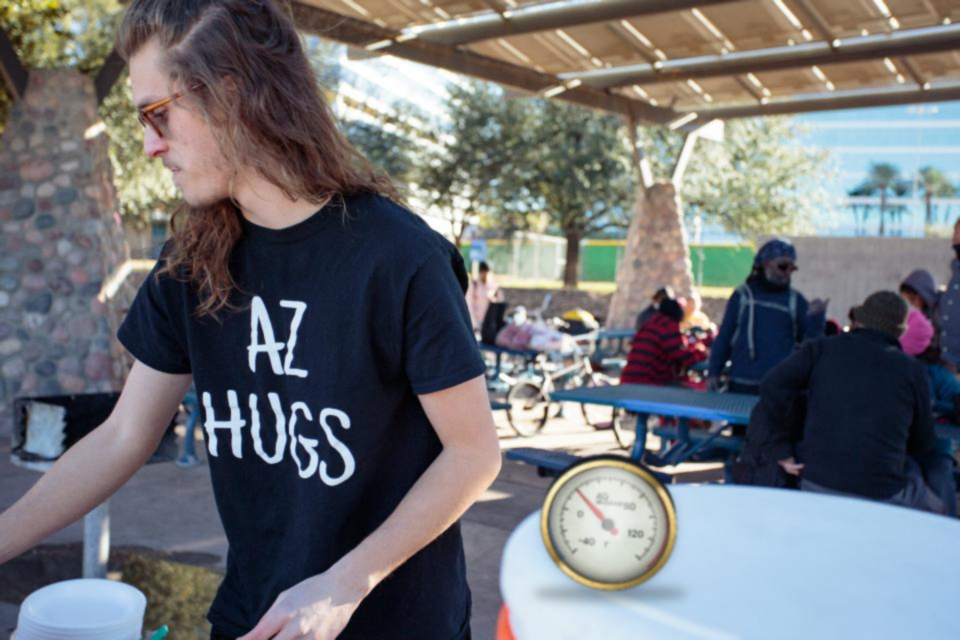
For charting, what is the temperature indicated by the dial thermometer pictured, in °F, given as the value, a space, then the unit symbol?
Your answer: 20 °F
